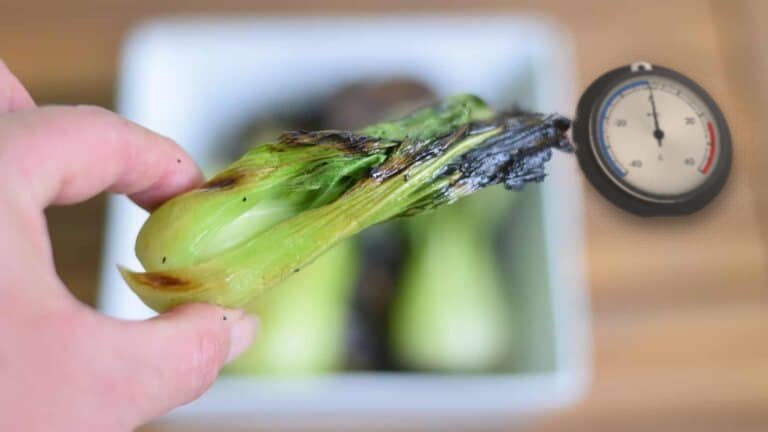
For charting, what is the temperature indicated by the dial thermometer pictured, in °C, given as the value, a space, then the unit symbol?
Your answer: 0 °C
